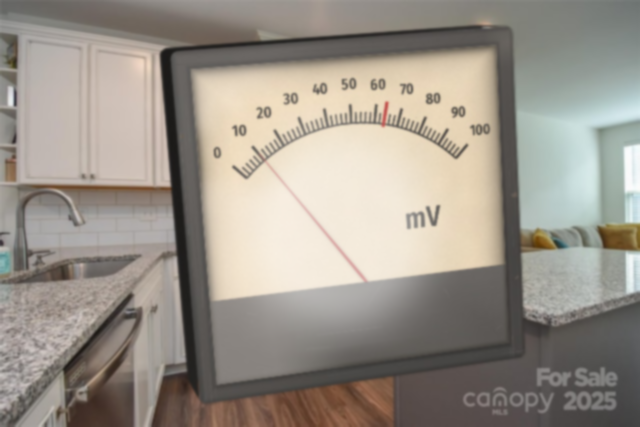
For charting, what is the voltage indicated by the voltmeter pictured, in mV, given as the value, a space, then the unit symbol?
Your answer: 10 mV
